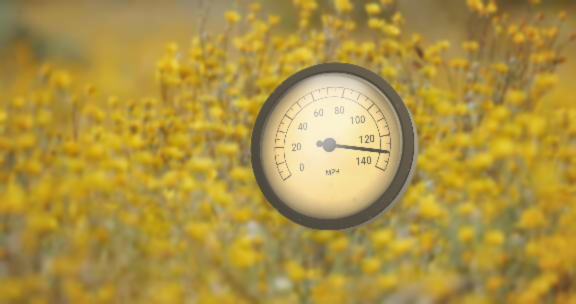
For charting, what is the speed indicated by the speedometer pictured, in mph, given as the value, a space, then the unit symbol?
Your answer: 130 mph
